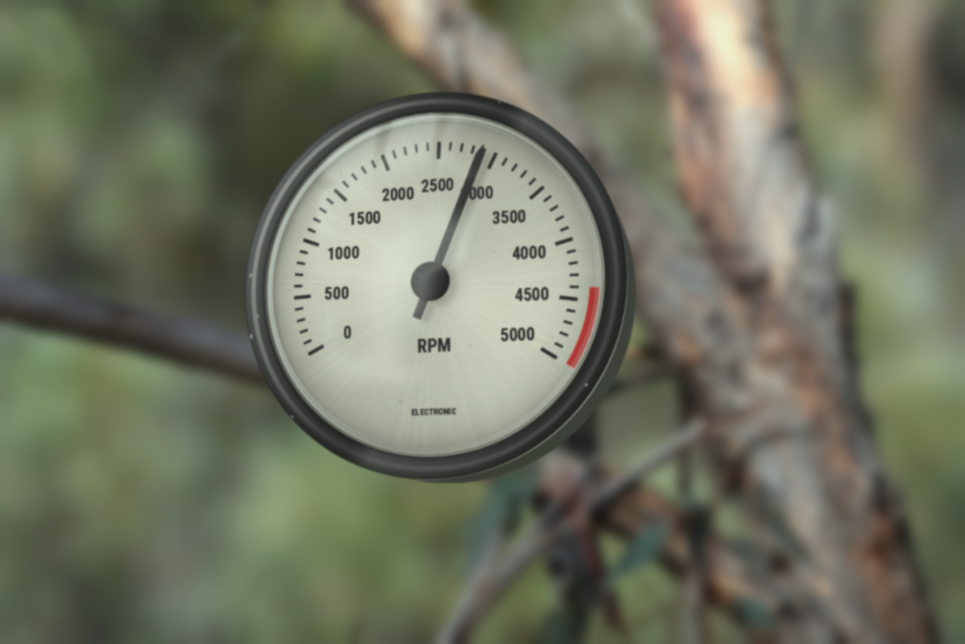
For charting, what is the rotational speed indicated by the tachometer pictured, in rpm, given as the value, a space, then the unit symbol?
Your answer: 2900 rpm
